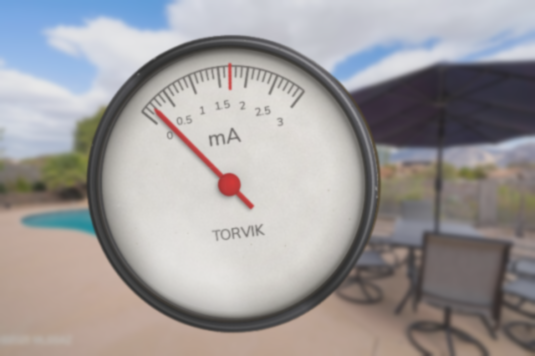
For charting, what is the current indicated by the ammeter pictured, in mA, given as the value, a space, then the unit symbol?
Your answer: 0.2 mA
